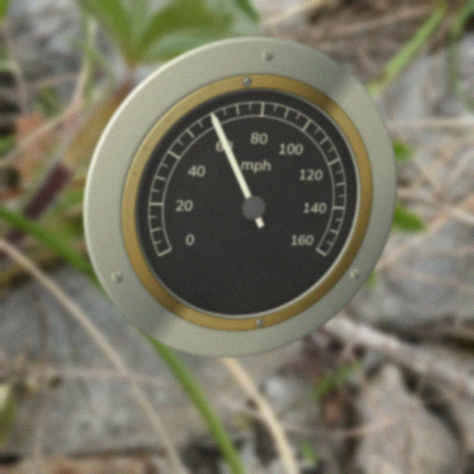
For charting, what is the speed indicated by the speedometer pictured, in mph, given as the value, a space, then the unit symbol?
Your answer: 60 mph
